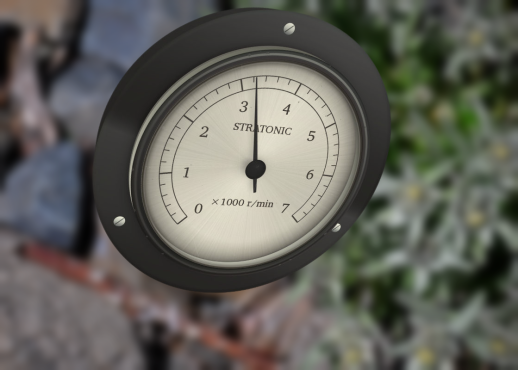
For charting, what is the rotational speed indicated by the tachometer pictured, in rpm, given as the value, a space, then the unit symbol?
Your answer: 3200 rpm
